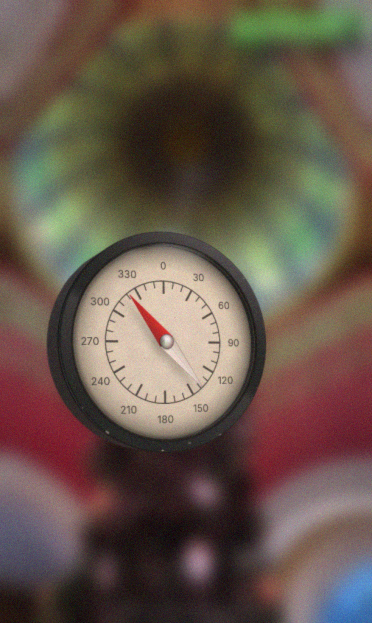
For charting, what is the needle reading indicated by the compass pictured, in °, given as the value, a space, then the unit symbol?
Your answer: 320 °
